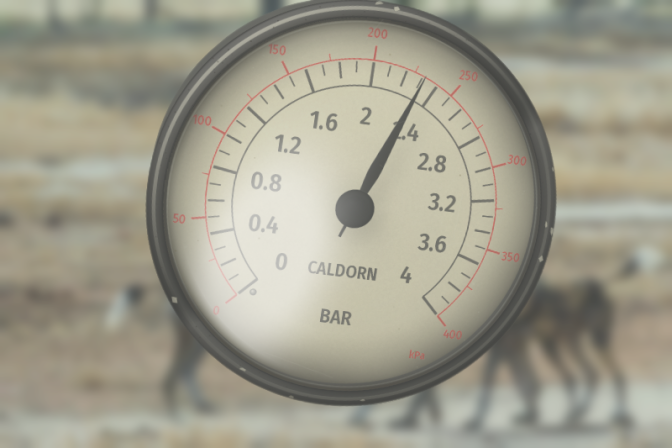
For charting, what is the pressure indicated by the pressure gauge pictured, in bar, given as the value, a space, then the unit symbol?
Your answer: 2.3 bar
